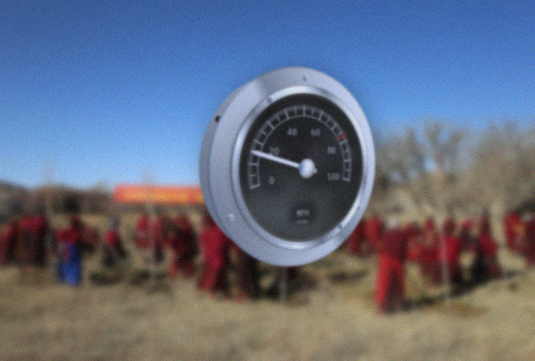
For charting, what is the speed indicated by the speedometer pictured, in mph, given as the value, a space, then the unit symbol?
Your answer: 15 mph
